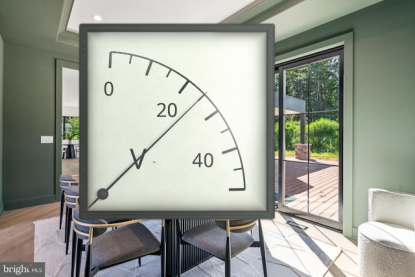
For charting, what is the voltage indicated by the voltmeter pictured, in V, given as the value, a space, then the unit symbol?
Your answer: 25 V
